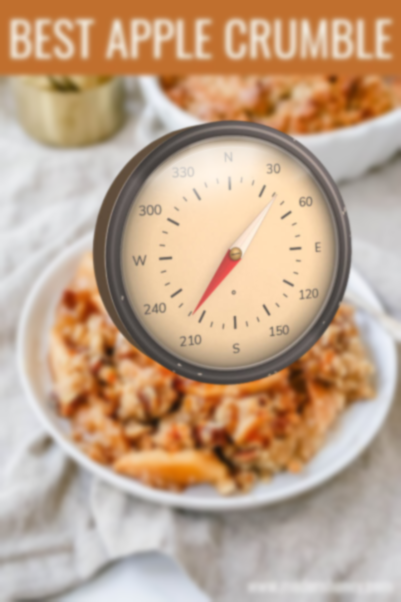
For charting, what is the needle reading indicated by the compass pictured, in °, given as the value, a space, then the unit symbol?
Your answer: 220 °
